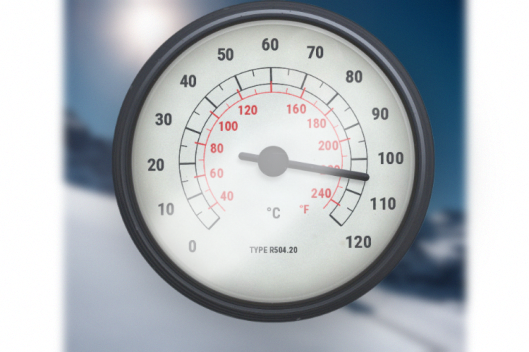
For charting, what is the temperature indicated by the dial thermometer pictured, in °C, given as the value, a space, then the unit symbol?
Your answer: 105 °C
